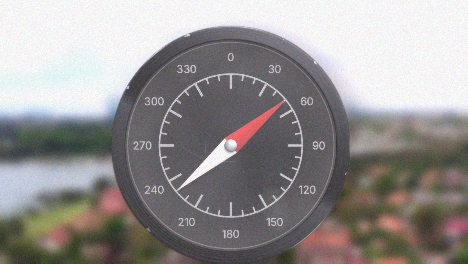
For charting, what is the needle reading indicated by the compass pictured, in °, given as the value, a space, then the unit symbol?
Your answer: 50 °
